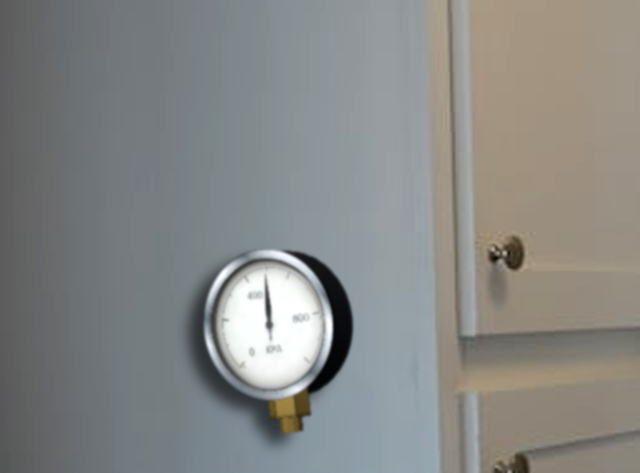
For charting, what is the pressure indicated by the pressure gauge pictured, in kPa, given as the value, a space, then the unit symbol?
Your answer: 500 kPa
